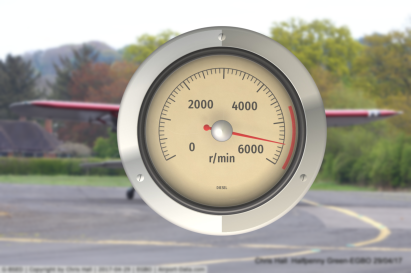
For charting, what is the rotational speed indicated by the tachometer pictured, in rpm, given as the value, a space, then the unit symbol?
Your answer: 5500 rpm
